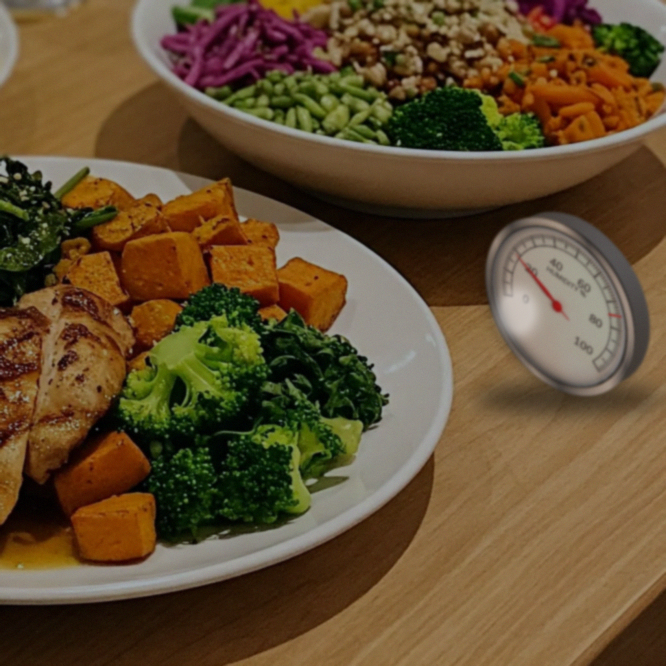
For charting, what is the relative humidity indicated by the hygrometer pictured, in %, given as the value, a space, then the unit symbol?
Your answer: 20 %
